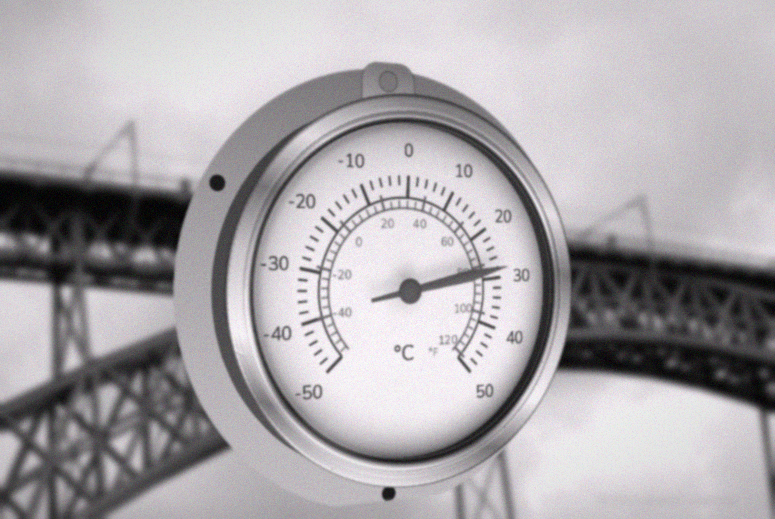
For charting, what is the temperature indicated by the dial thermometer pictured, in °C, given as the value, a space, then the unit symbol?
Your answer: 28 °C
